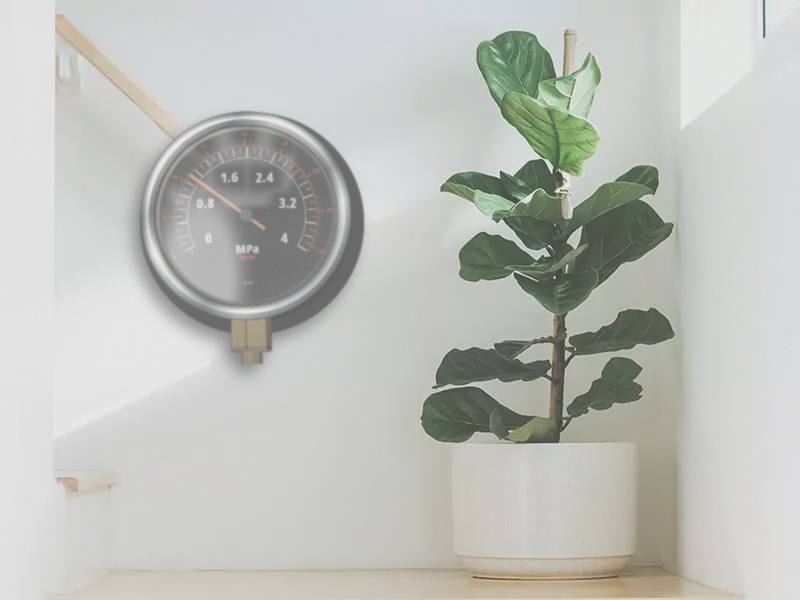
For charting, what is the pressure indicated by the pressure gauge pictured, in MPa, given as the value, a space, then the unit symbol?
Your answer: 1.1 MPa
